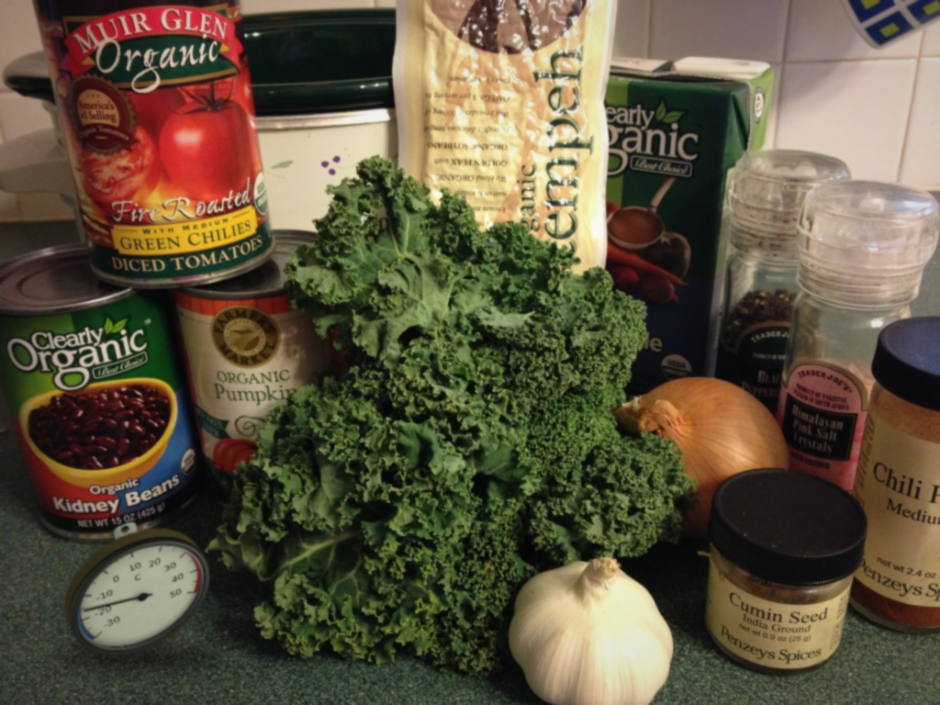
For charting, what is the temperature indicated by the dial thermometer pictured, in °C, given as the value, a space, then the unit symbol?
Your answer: -15 °C
